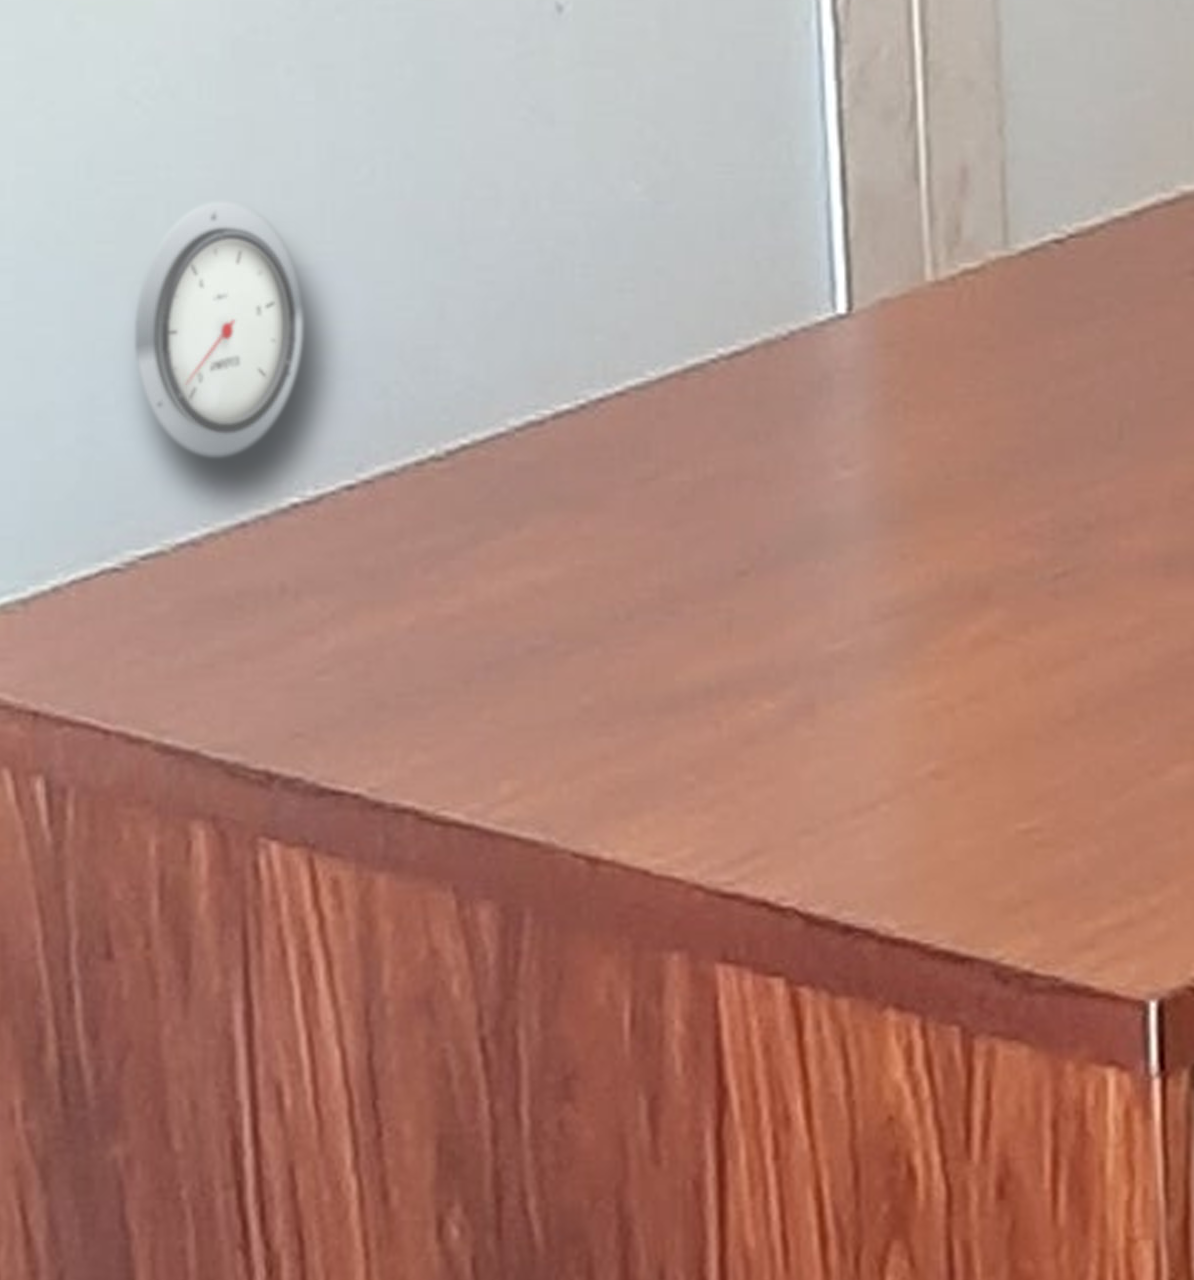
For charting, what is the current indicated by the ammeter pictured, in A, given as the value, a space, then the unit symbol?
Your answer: 0.5 A
